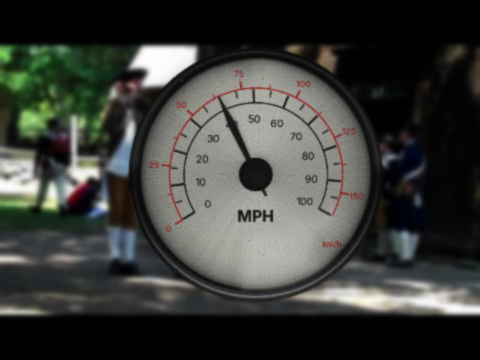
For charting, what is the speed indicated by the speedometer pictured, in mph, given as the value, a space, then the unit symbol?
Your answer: 40 mph
